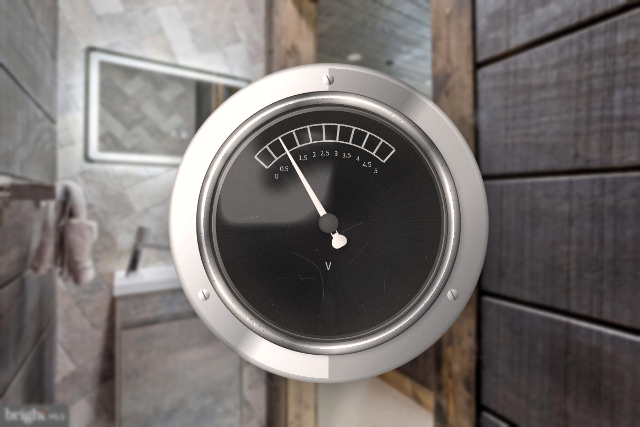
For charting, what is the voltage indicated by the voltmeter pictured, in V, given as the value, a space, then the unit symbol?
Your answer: 1 V
